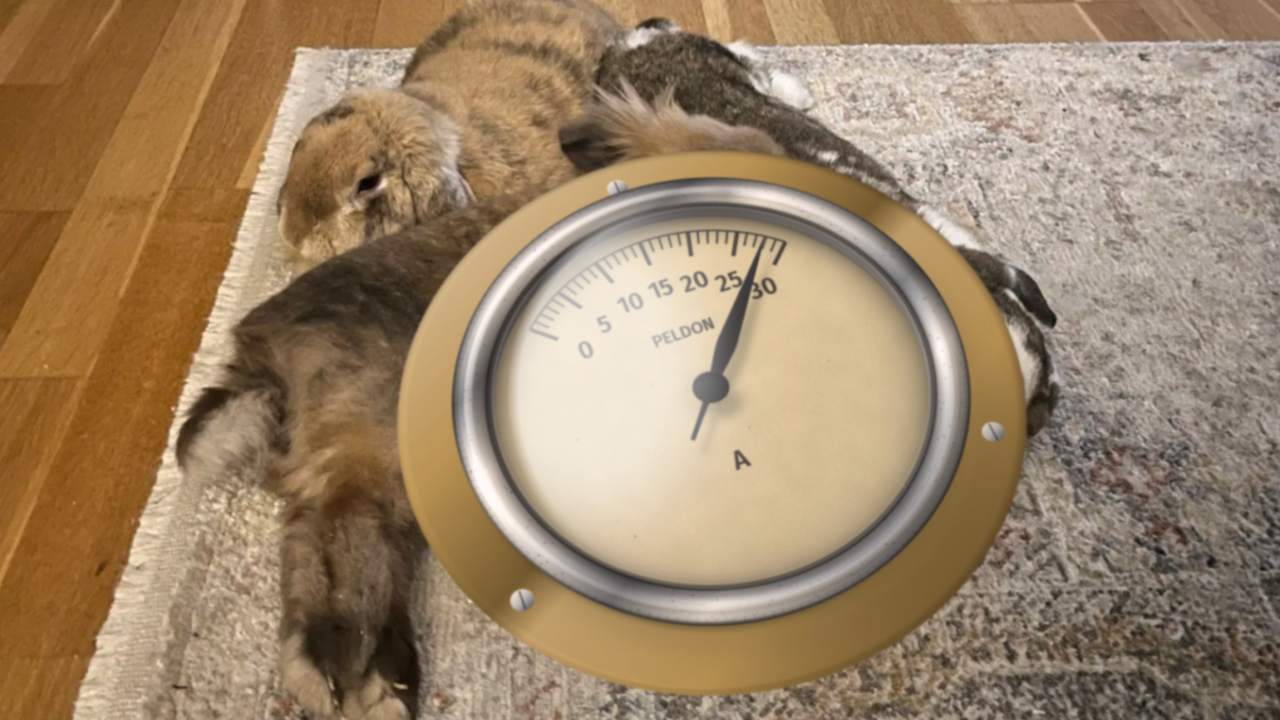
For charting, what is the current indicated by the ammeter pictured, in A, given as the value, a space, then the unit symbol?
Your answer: 28 A
